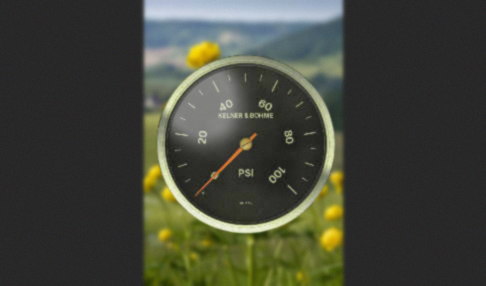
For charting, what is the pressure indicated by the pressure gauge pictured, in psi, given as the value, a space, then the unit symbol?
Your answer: 0 psi
